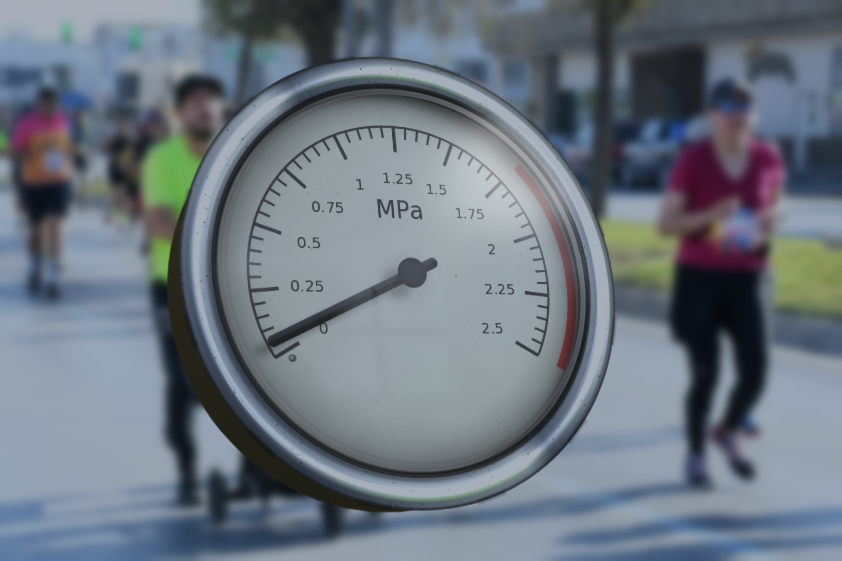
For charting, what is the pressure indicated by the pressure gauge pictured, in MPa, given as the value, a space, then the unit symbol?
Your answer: 0.05 MPa
